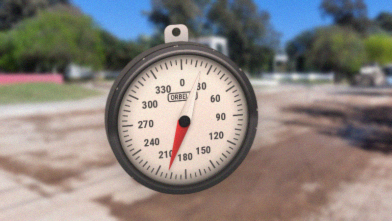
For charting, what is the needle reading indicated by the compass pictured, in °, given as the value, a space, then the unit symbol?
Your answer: 200 °
